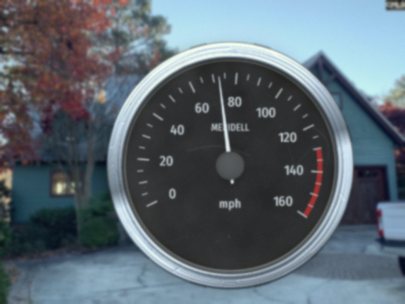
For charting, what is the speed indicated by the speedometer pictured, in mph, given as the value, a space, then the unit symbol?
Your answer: 72.5 mph
